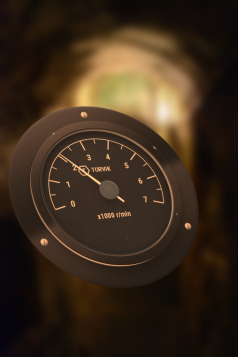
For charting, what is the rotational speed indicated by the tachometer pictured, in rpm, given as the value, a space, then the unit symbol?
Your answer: 2000 rpm
